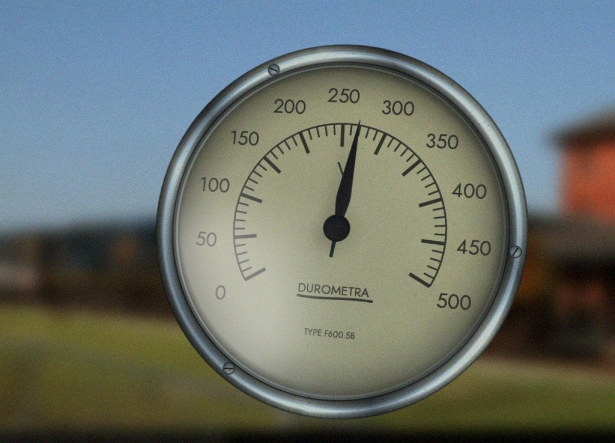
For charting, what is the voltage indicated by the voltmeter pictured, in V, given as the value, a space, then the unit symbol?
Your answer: 270 V
